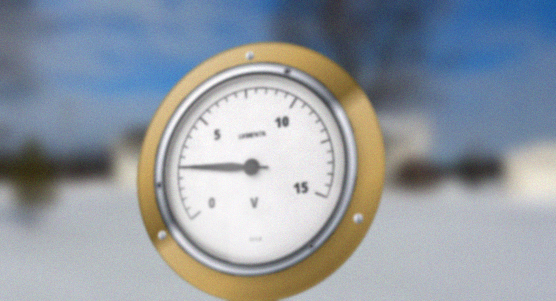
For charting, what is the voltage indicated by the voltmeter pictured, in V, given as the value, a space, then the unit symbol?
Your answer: 2.5 V
